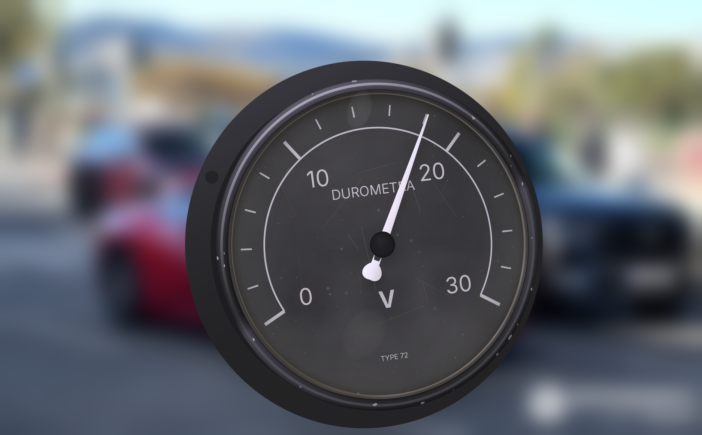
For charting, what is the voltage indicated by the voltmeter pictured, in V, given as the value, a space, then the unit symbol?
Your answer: 18 V
